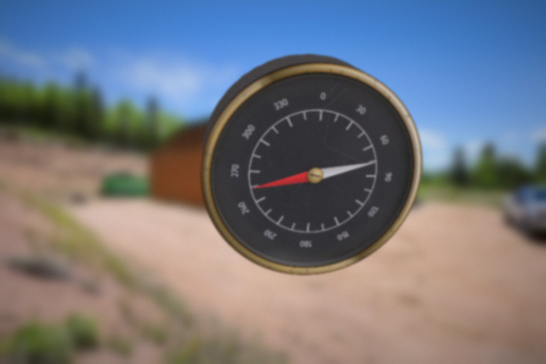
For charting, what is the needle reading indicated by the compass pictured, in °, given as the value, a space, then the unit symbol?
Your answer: 255 °
